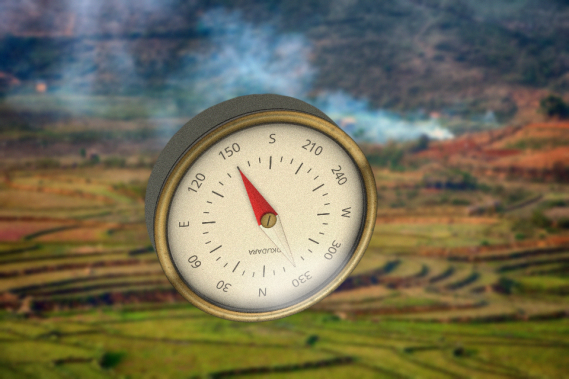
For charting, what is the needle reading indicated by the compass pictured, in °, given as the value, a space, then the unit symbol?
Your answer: 150 °
